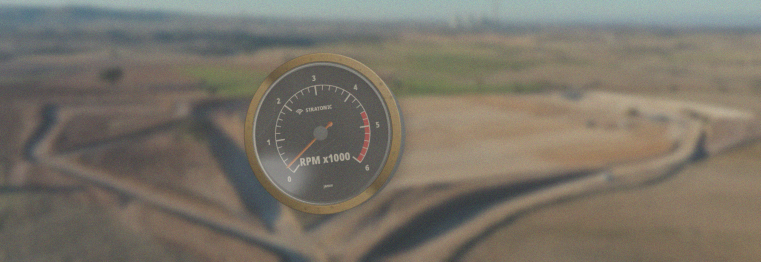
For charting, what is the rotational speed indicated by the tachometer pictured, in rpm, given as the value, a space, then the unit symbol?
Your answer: 200 rpm
